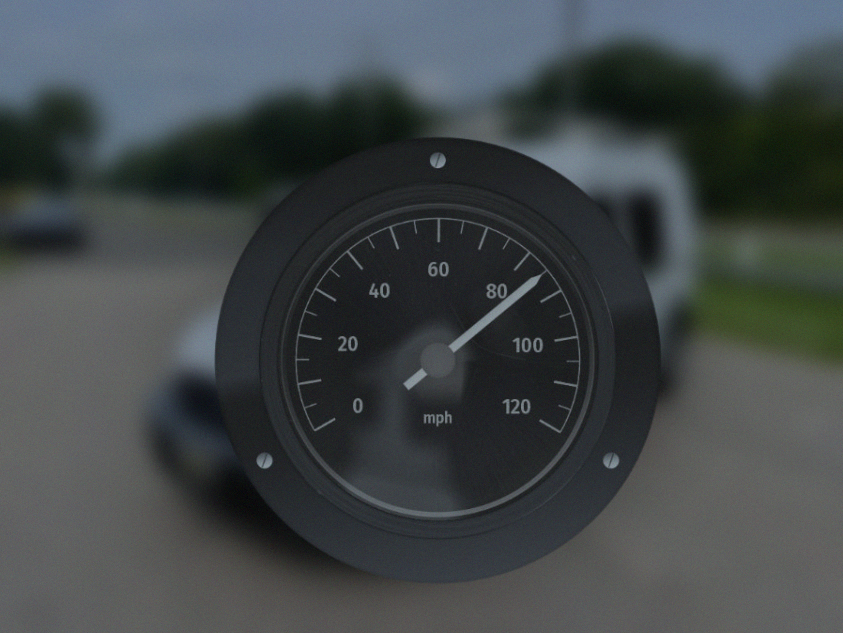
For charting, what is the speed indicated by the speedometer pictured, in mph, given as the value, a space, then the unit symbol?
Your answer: 85 mph
